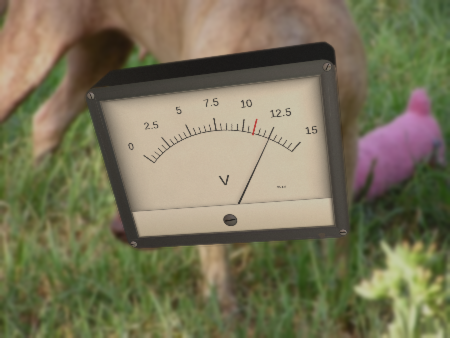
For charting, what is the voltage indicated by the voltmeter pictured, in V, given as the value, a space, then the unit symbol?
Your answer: 12.5 V
